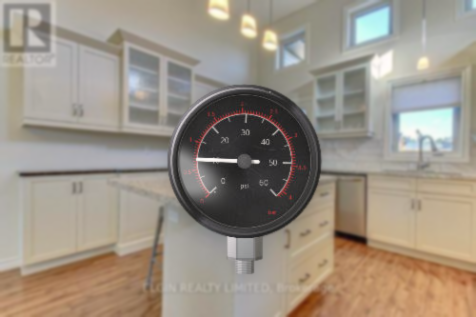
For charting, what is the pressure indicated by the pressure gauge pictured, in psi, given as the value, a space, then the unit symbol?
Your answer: 10 psi
